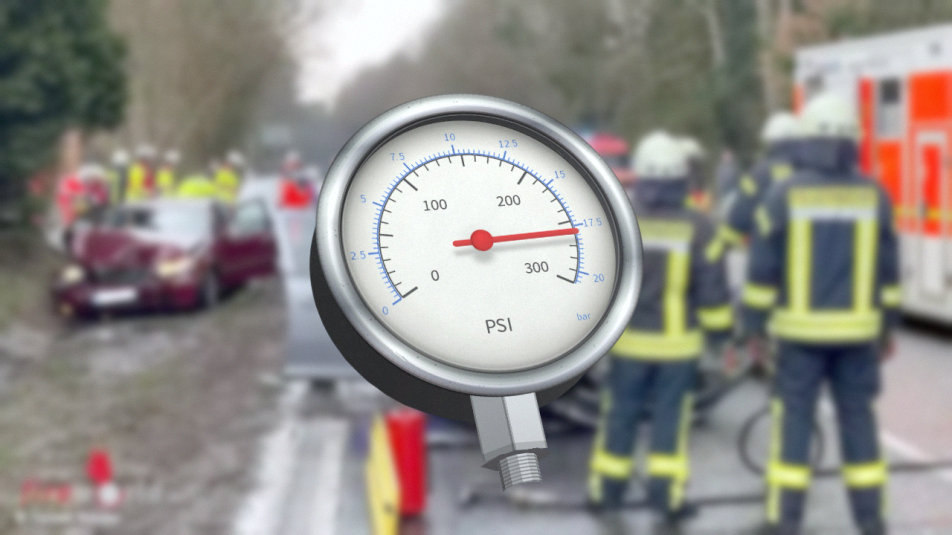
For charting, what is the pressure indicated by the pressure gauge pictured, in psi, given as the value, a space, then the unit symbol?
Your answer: 260 psi
